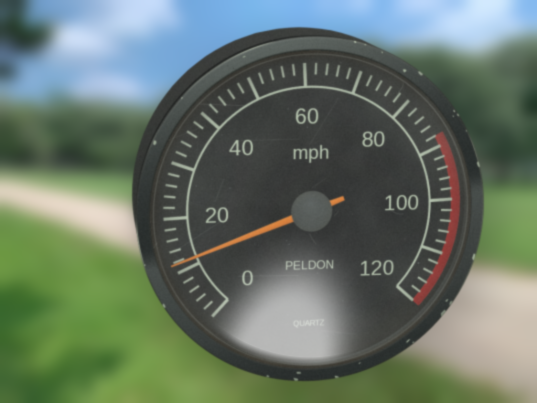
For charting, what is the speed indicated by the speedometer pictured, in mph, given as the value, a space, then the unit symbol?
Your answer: 12 mph
